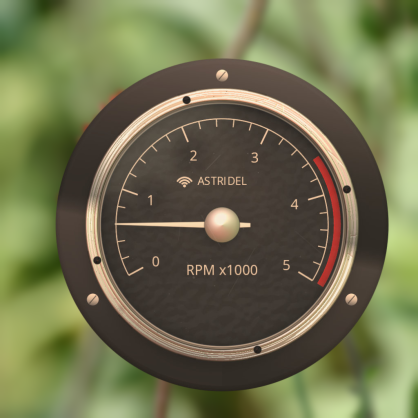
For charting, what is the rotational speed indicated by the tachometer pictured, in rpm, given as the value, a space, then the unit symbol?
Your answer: 600 rpm
